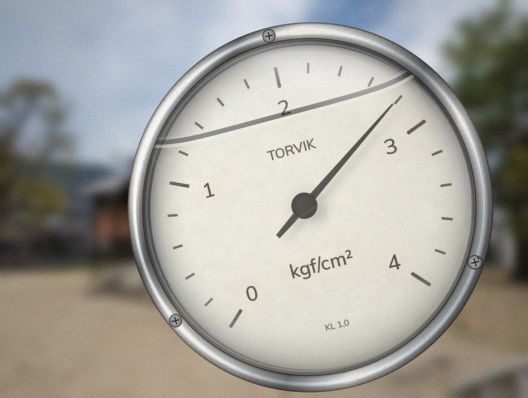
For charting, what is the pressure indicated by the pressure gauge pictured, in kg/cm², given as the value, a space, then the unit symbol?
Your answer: 2.8 kg/cm²
